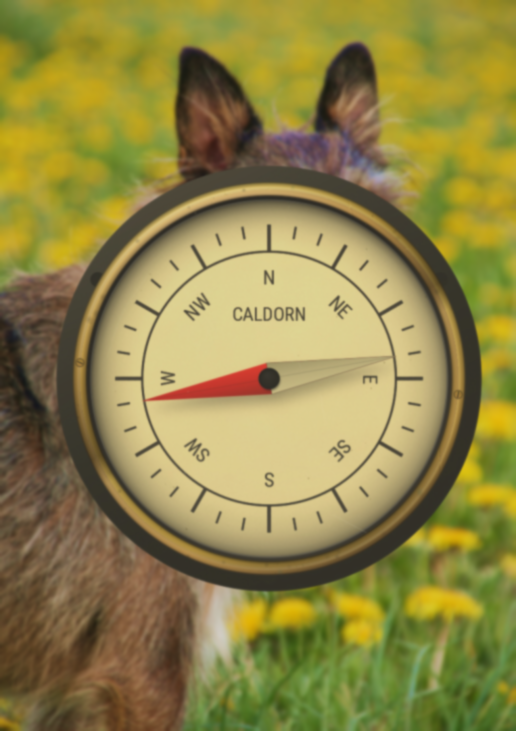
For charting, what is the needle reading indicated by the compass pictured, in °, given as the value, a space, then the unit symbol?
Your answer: 260 °
